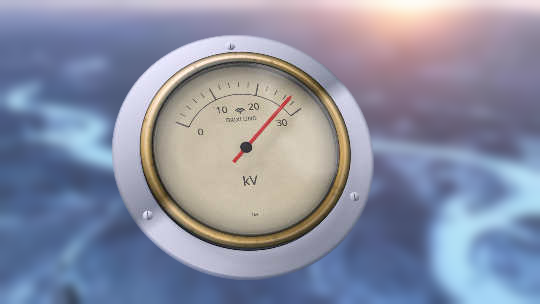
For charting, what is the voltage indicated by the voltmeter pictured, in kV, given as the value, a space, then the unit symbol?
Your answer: 27 kV
